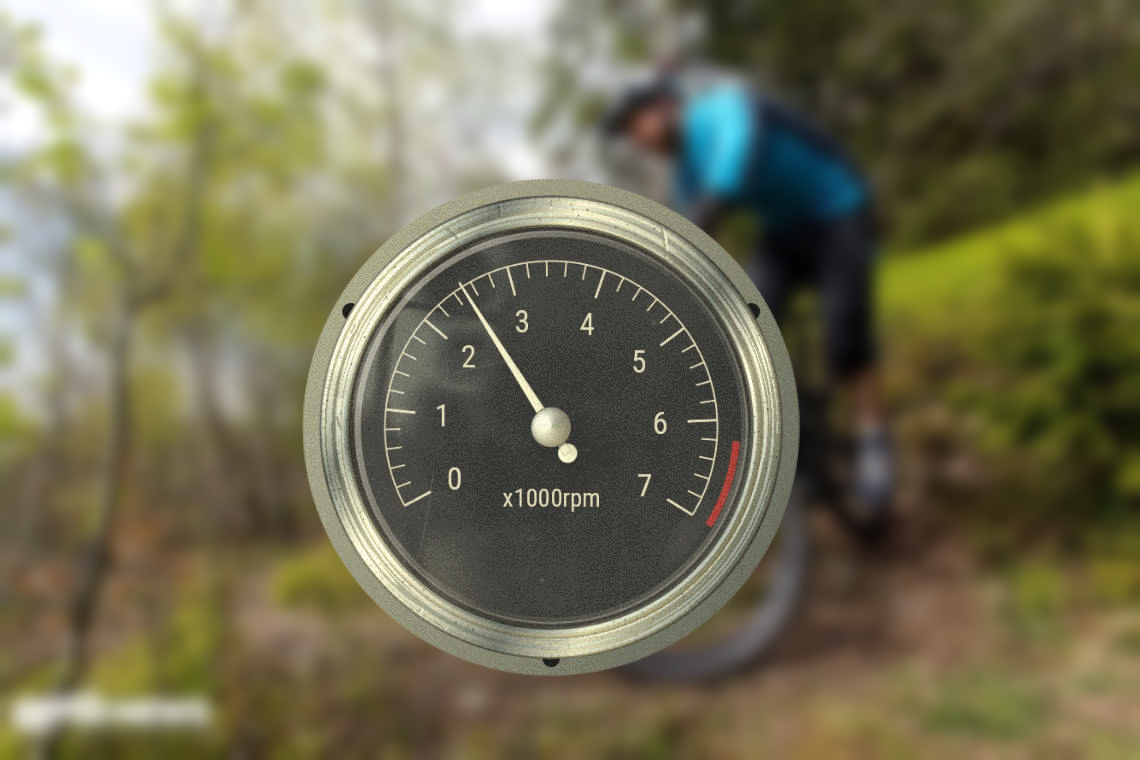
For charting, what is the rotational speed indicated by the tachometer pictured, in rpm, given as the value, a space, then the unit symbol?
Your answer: 2500 rpm
